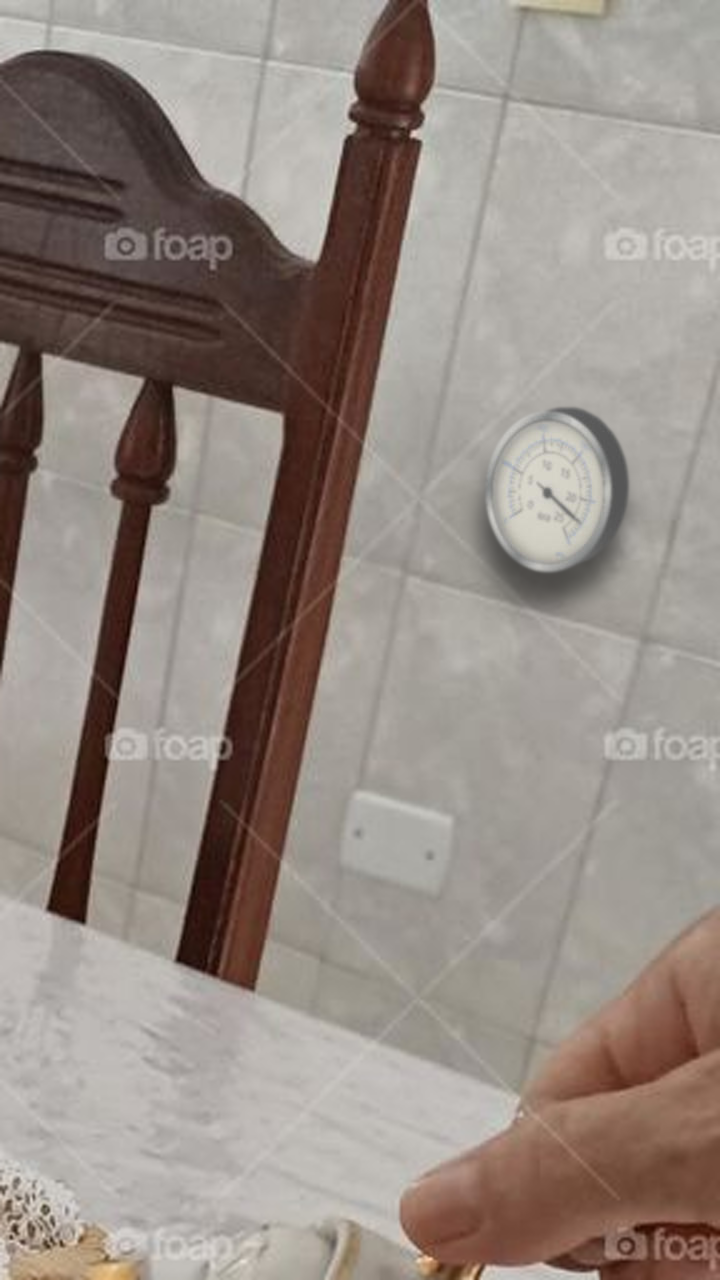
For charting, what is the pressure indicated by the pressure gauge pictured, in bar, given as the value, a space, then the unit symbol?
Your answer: 22.5 bar
